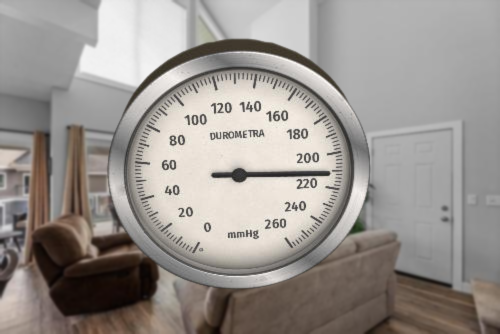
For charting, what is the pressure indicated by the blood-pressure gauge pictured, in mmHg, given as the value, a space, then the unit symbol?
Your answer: 210 mmHg
